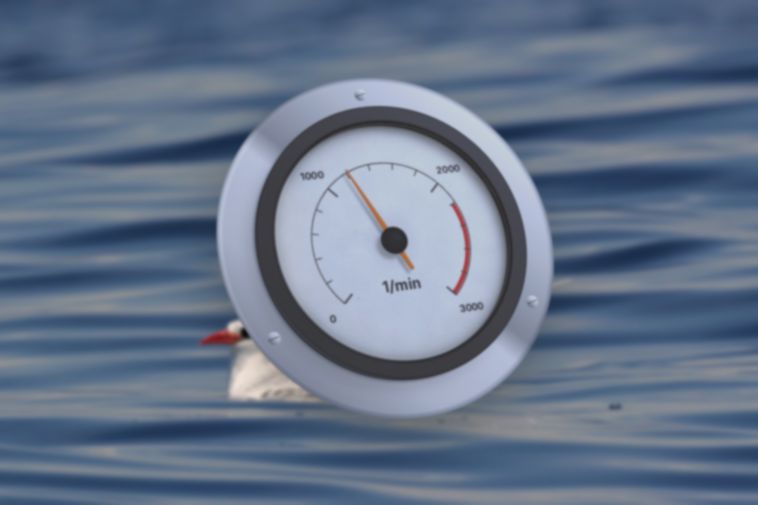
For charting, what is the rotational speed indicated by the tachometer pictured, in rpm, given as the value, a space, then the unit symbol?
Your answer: 1200 rpm
